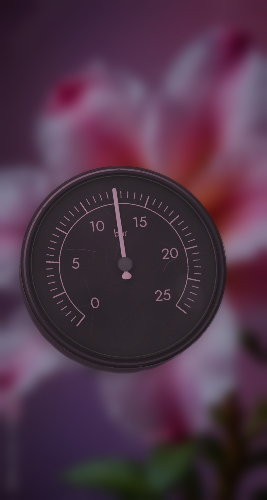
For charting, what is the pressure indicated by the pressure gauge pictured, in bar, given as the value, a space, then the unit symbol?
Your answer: 12.5 bar
